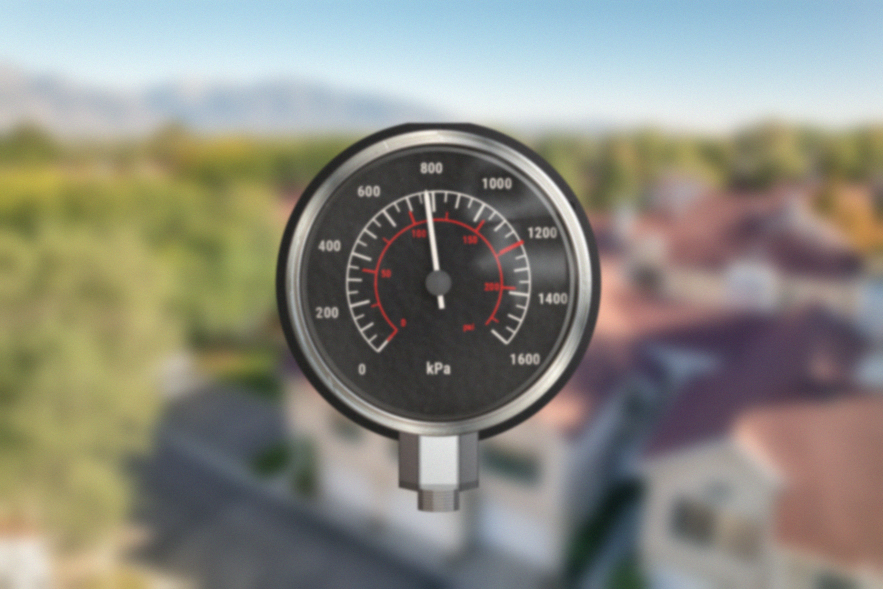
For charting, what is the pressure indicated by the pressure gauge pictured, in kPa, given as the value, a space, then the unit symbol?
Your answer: 775 kPa
